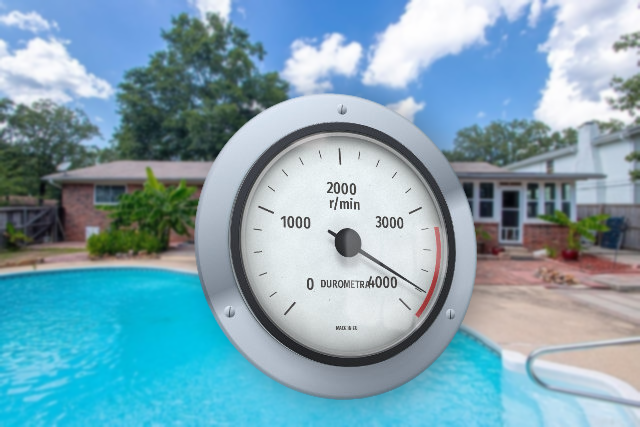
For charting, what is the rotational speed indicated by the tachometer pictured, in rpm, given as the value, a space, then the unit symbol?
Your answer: 3800 rpm
